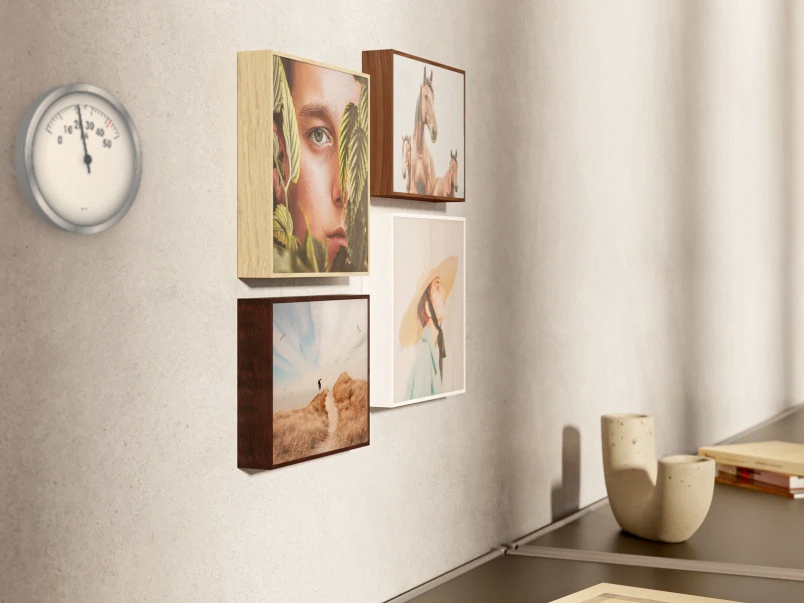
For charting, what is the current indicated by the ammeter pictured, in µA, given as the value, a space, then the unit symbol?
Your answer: 20 µA
